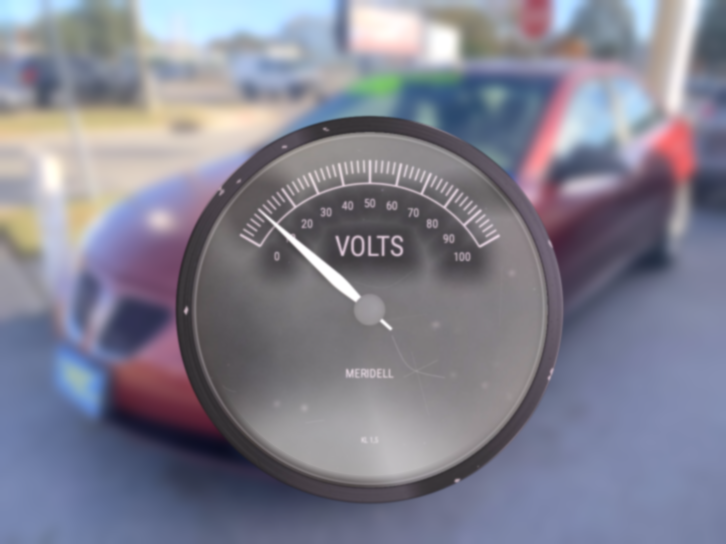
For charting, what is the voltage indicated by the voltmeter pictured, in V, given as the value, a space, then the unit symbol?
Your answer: 10 V
